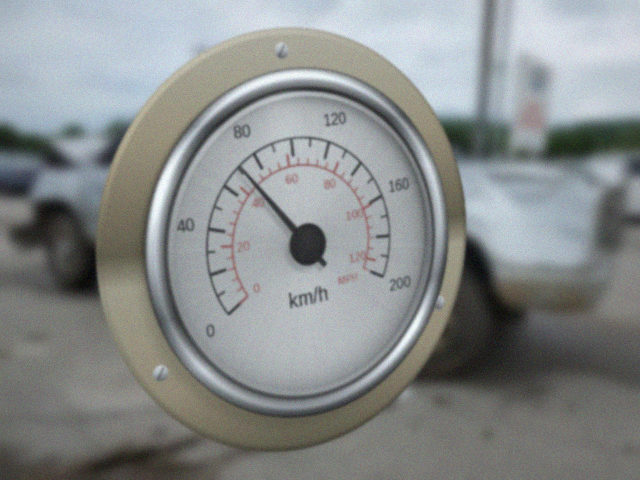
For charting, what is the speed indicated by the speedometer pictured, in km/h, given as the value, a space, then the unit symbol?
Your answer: 70 km/h
